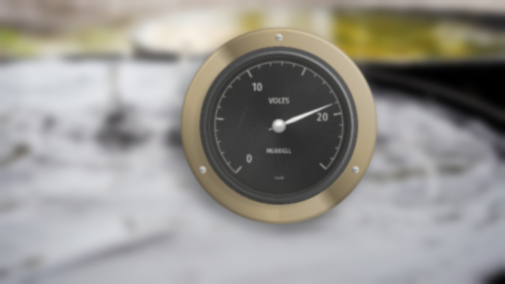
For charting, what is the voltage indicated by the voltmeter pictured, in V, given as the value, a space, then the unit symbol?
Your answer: 19 V
